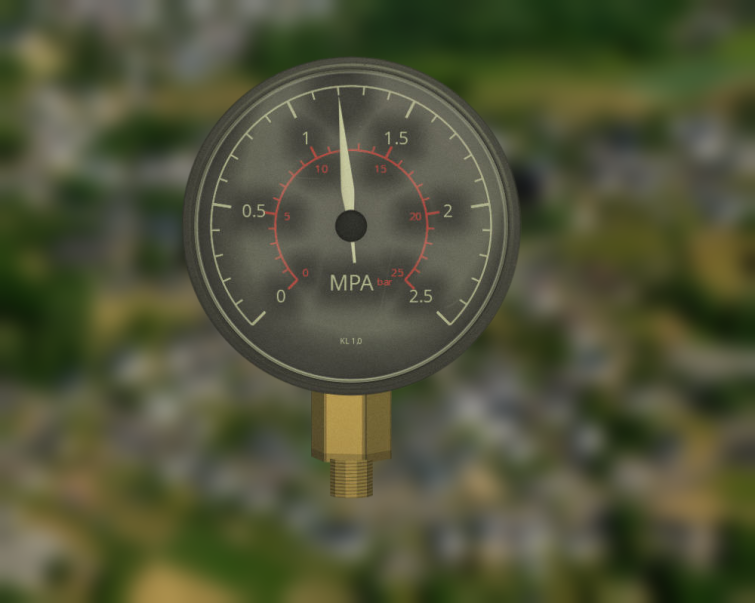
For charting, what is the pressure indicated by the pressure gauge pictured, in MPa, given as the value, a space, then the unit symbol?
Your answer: 1.2 MPa
